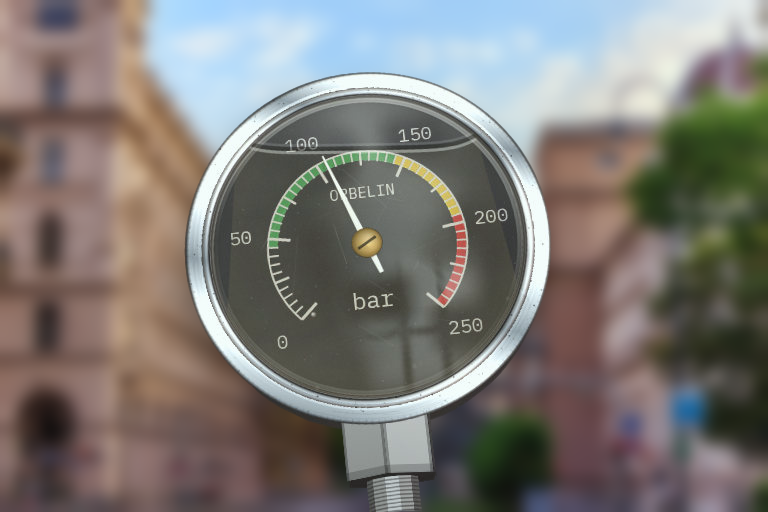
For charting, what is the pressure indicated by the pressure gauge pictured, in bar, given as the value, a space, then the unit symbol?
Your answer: 105 bar
